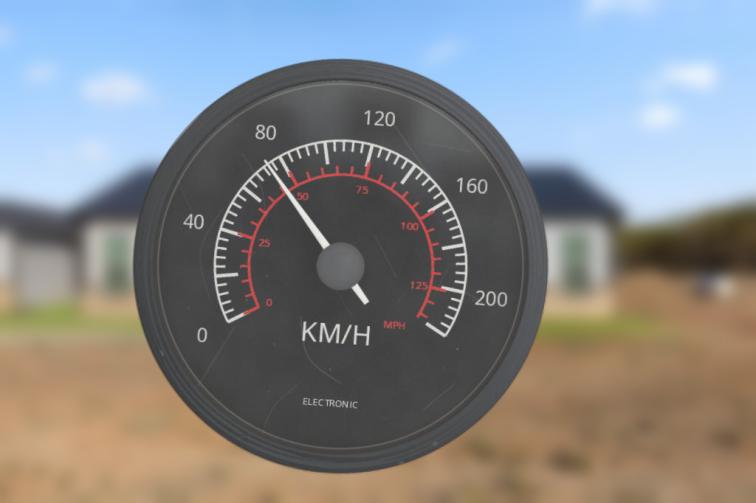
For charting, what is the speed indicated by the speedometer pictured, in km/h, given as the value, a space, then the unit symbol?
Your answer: 74 km/h
